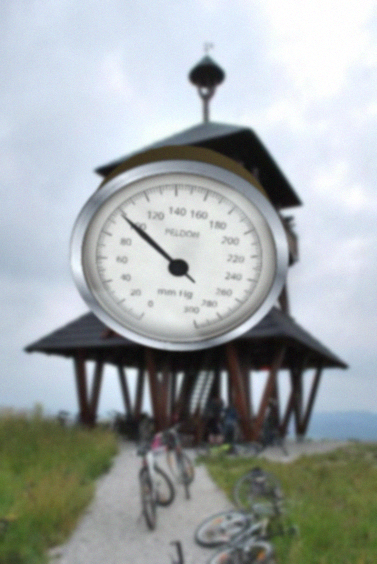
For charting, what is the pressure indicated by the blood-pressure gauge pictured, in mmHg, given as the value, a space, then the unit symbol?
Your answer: 100 mmHg
